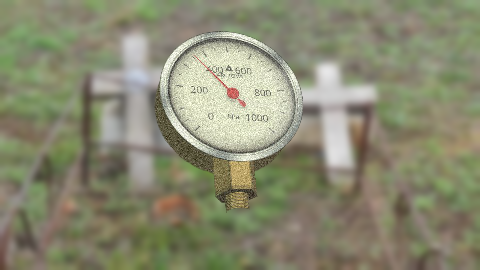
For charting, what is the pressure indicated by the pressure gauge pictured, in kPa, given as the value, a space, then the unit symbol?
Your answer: 350 kPa
